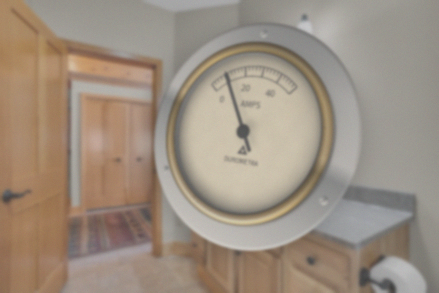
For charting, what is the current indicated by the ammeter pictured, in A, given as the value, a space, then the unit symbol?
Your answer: 10 A
